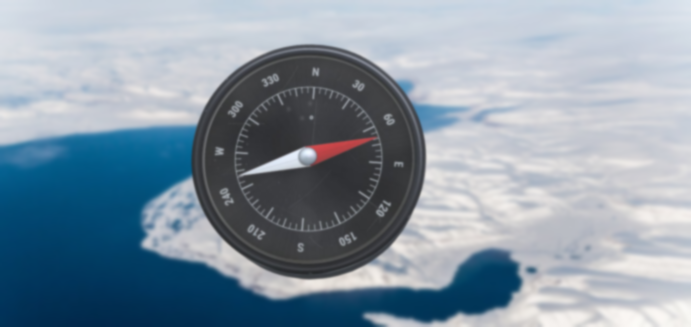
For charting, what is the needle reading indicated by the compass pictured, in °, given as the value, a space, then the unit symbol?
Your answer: 70 °
